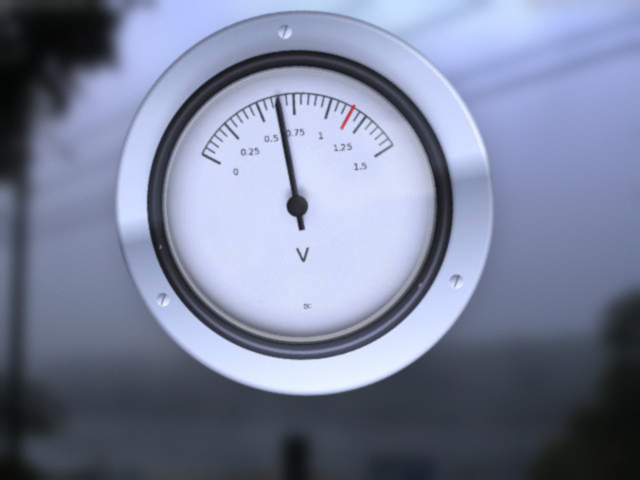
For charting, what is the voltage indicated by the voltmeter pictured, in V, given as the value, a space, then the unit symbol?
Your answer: 0.65 V
